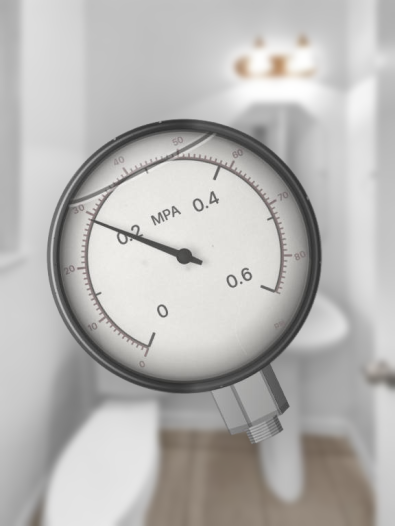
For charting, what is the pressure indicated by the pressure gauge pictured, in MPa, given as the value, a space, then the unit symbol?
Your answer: 0.2 MPa
